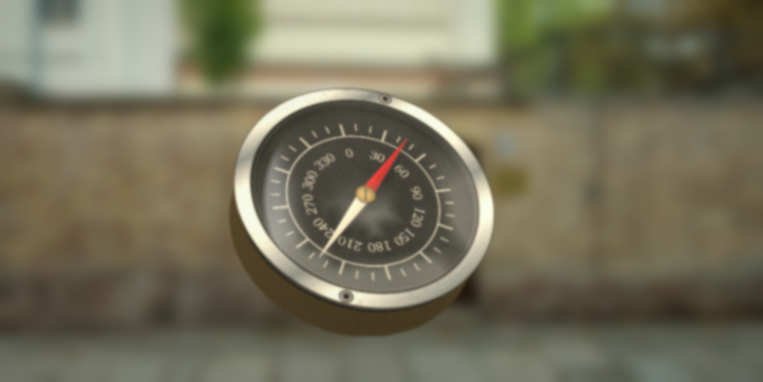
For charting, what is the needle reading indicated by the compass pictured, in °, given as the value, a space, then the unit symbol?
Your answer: 45 °
